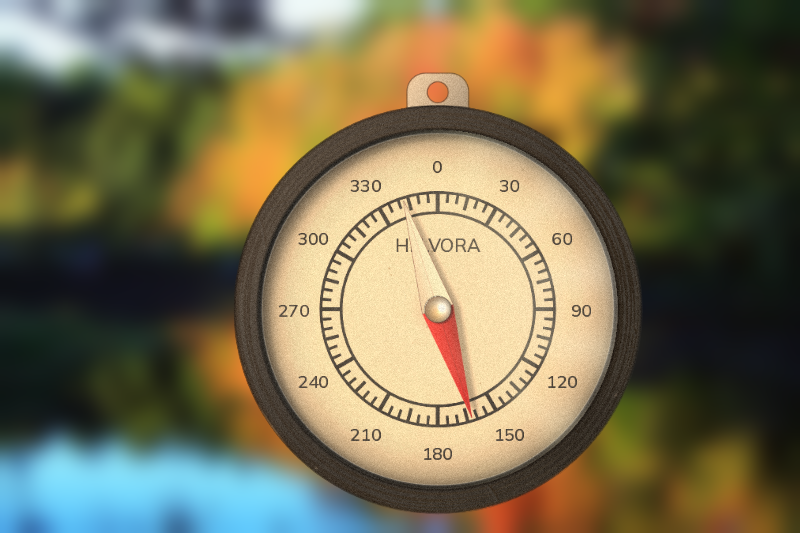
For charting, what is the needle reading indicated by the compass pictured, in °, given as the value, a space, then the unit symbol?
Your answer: 162.5 °
